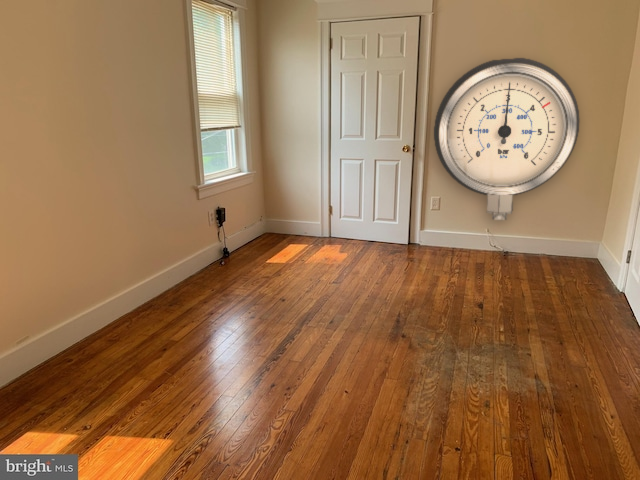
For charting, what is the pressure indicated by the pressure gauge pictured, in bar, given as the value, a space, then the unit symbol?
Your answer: 3 bar
